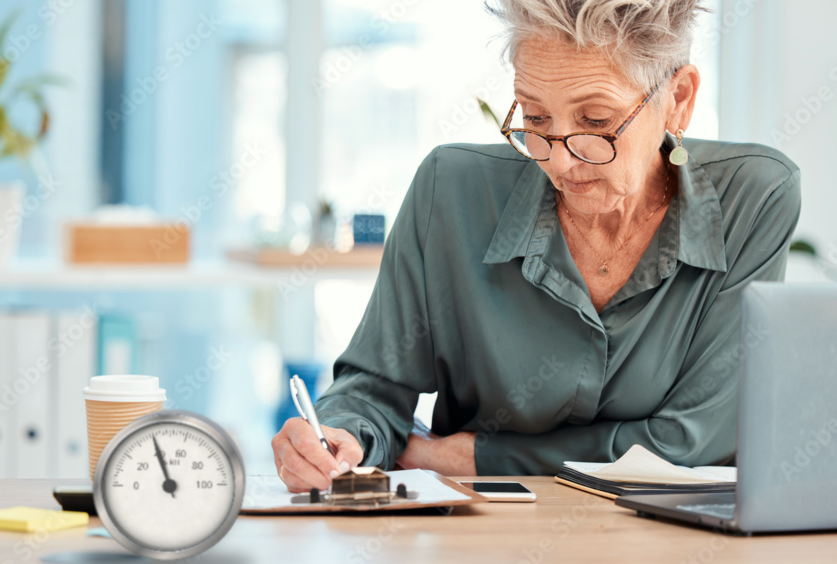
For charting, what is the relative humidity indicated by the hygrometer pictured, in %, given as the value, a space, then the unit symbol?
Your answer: 40 %
